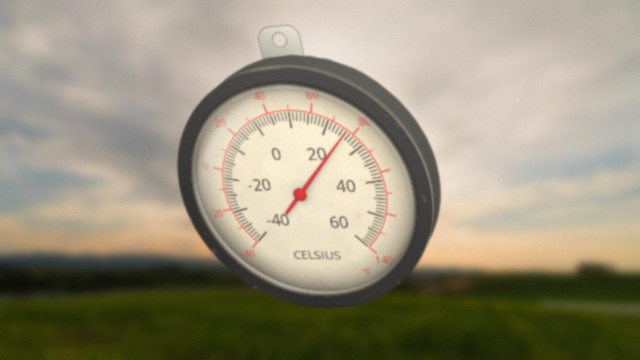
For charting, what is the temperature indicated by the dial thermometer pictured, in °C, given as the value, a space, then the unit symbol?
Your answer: 25 °C
